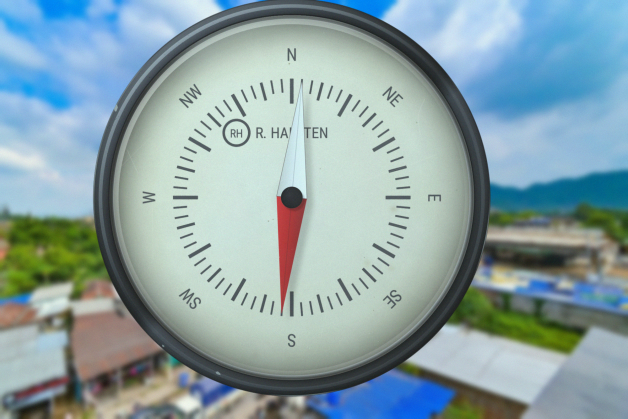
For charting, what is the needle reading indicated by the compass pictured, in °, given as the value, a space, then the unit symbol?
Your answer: 185 °
